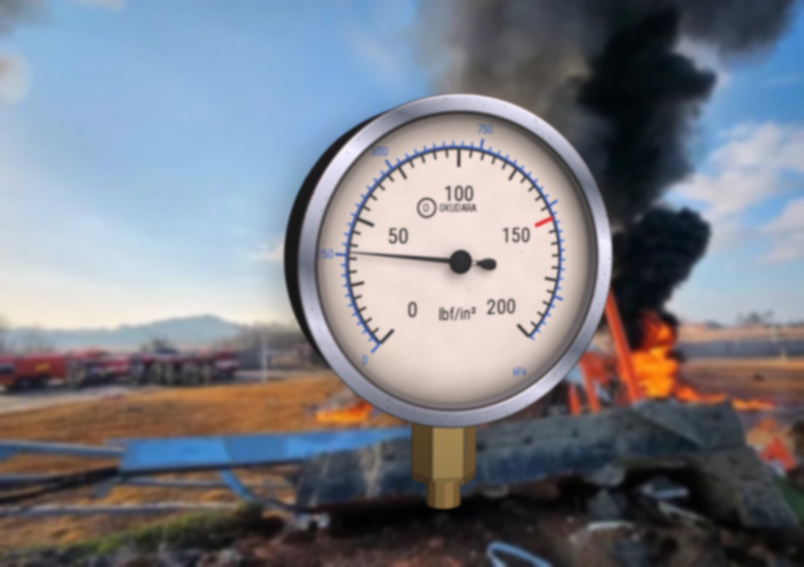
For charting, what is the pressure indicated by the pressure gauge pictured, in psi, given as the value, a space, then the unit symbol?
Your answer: 37.5 psi
